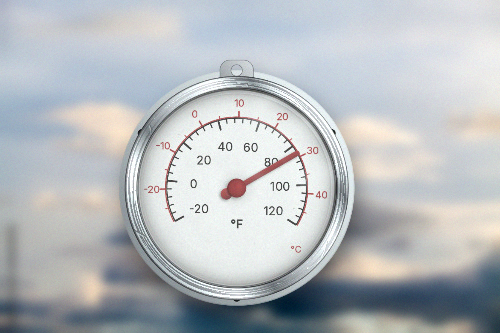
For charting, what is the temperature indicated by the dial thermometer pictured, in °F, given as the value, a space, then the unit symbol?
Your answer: 84 °F
